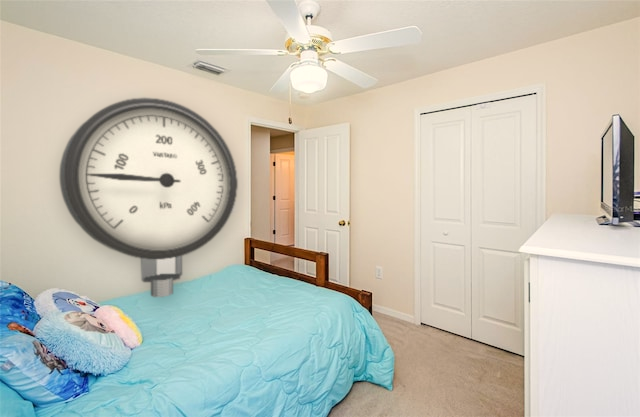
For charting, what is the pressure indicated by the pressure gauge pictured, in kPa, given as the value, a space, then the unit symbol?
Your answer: 70 kPa
